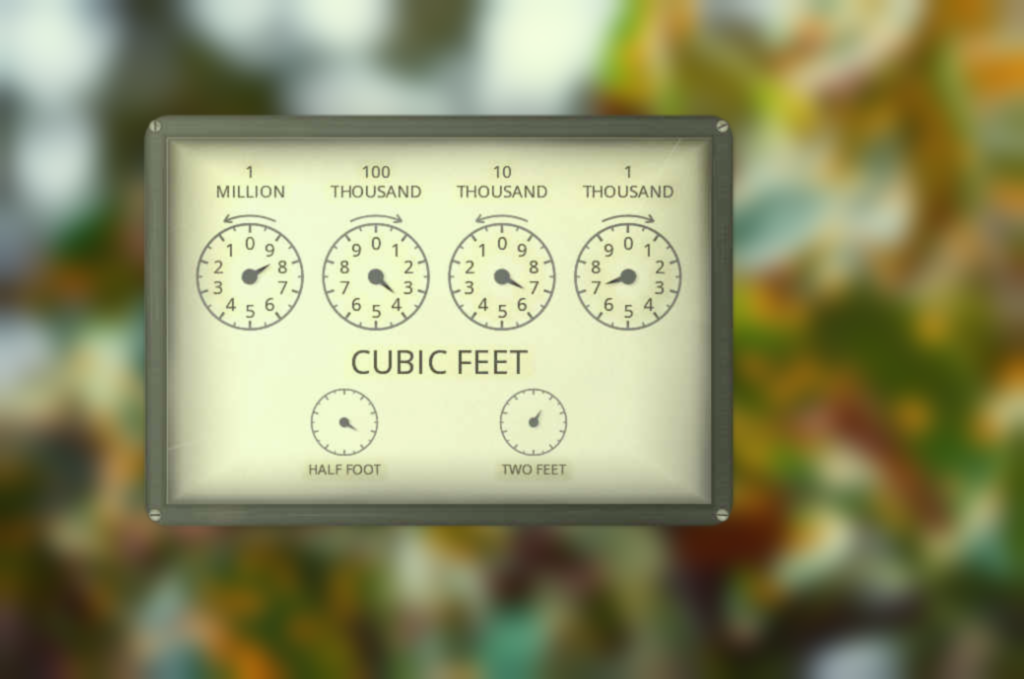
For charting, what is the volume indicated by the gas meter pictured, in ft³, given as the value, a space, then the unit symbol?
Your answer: 836700 ft³
